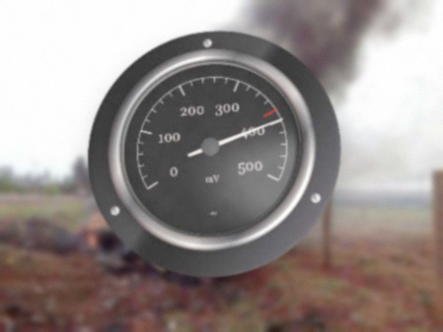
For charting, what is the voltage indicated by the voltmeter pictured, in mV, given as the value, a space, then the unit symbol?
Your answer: 400 mV
